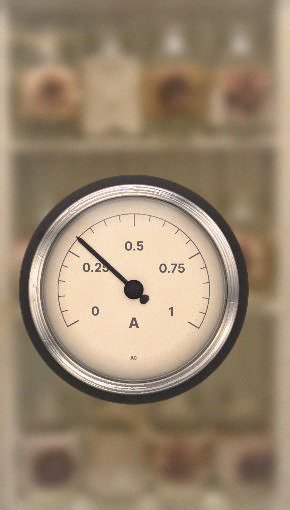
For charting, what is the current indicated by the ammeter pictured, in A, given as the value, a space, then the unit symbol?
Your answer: 0.3 A
